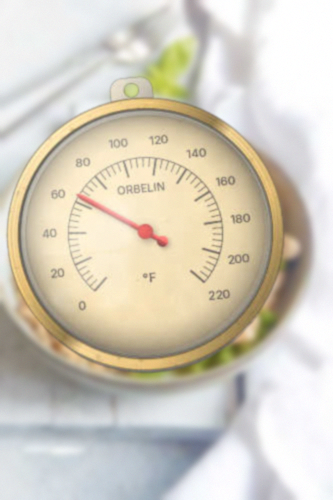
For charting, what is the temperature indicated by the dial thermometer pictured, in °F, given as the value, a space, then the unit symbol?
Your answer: 64 °F
